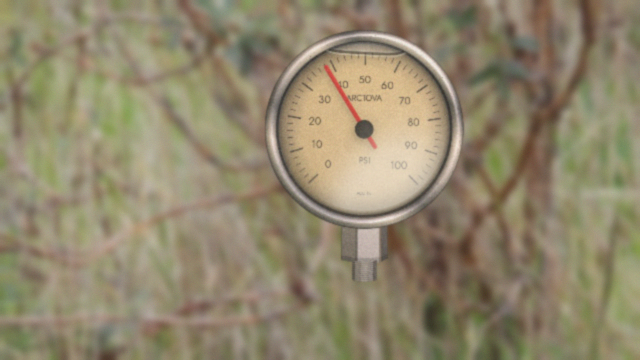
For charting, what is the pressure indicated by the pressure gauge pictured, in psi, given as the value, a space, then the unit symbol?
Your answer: 38 psi
